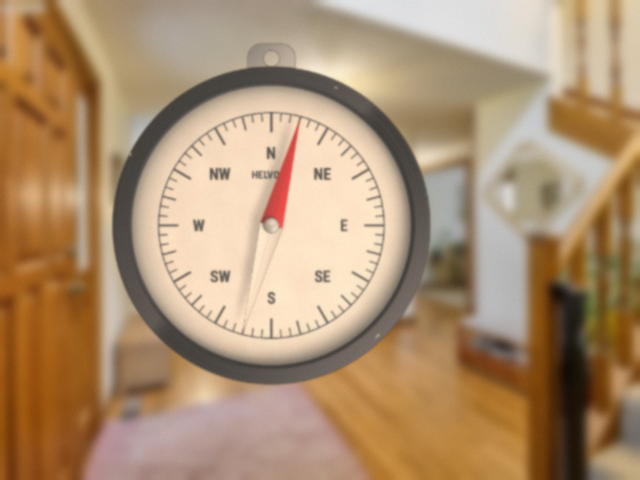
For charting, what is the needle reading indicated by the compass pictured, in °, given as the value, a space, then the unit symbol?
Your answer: 15 °
